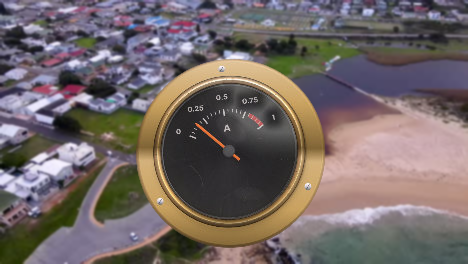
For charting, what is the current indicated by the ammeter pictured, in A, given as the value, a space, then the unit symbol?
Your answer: 0.15 A
